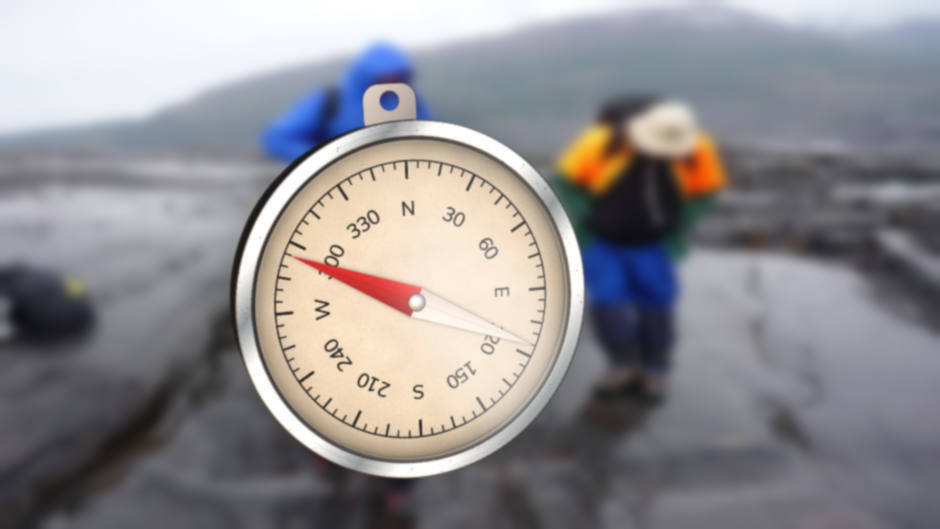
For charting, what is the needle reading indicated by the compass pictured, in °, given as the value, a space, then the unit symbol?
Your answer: 295 °
